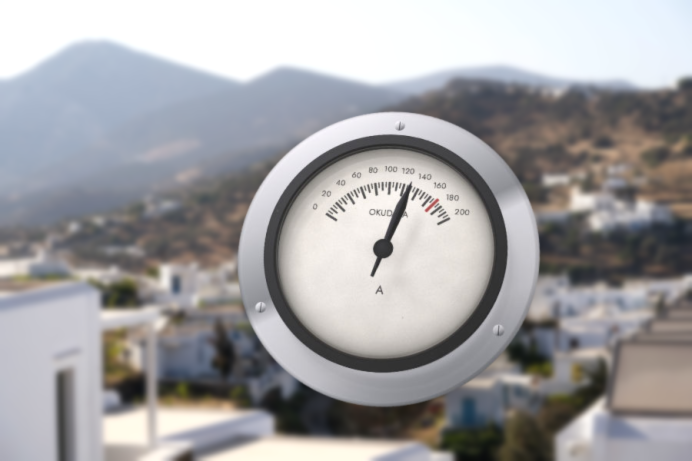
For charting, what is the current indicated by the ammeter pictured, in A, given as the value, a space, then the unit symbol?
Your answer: 130 A
